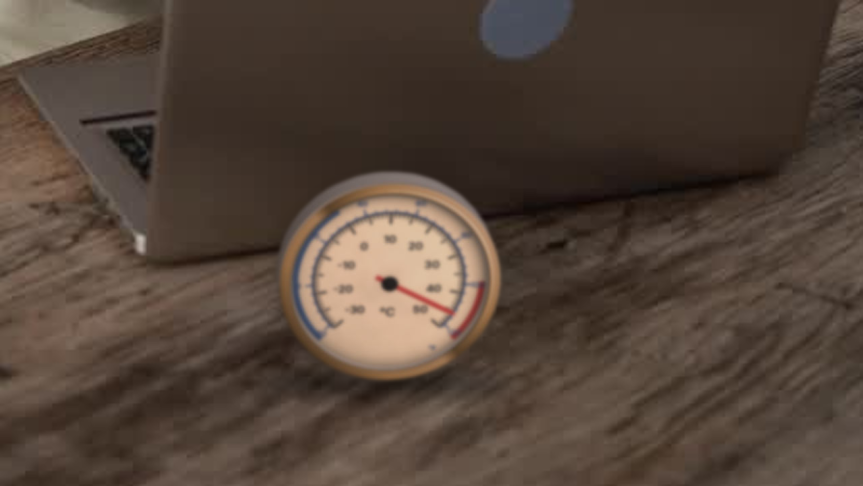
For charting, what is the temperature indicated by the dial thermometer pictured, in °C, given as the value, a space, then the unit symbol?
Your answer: 45 °C
